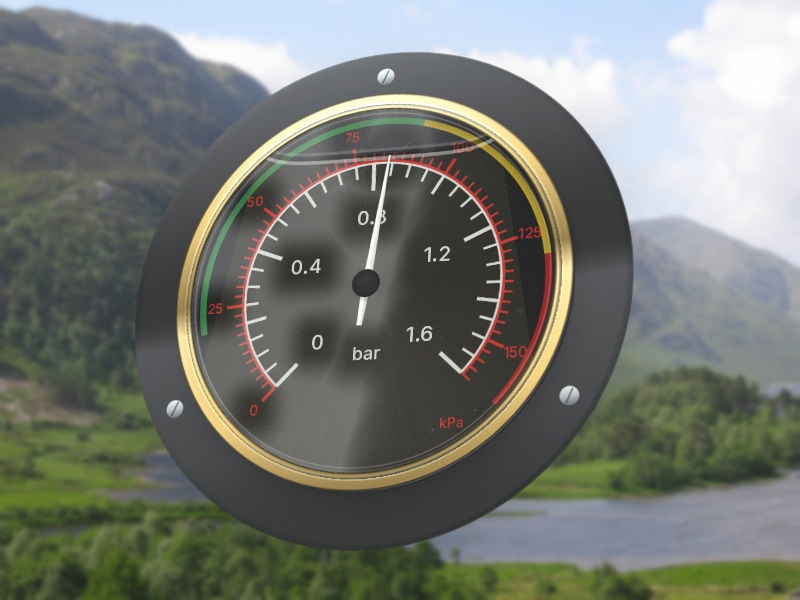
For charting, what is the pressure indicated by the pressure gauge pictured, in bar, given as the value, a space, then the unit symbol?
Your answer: 0.85 bar
